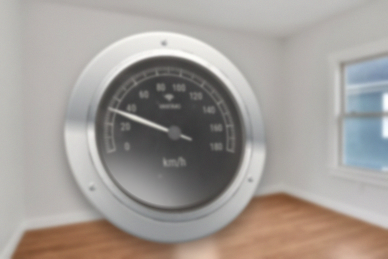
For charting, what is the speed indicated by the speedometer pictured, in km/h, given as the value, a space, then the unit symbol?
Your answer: 30 km/h
